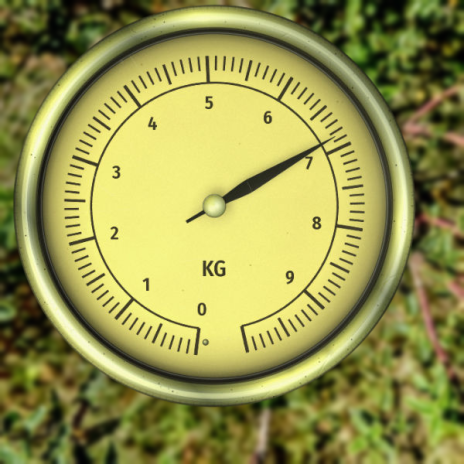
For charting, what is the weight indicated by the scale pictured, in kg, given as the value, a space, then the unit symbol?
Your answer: 6.85 kg
